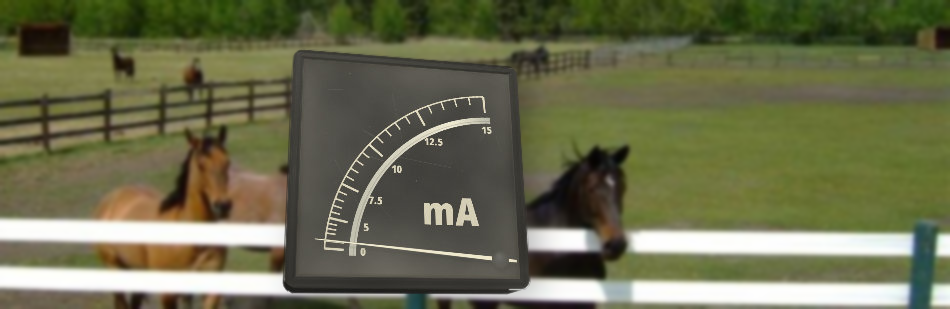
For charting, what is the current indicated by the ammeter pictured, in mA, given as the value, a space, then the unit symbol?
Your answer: 2.5 mA
